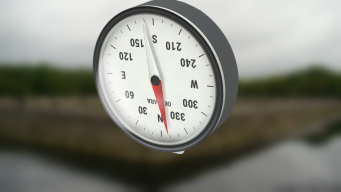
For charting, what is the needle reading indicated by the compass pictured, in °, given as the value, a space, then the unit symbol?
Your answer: 350 °
